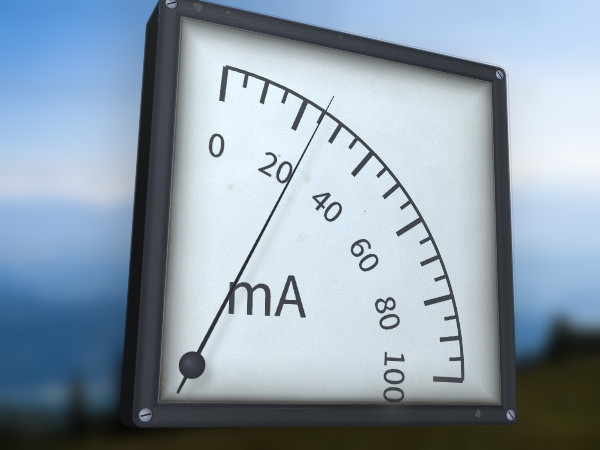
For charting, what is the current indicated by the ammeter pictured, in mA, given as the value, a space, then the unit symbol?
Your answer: 25 mA
